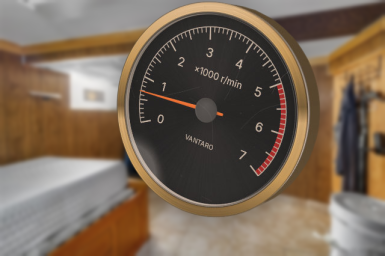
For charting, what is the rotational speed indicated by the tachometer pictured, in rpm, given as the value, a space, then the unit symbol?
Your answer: 700 rpm
